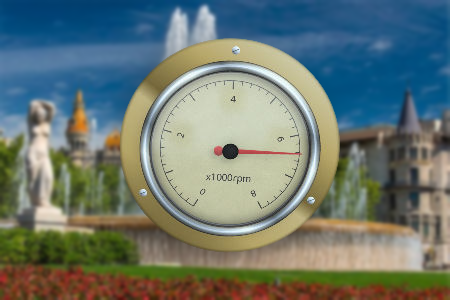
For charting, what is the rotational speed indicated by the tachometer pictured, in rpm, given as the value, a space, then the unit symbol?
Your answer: 6400 rpm
